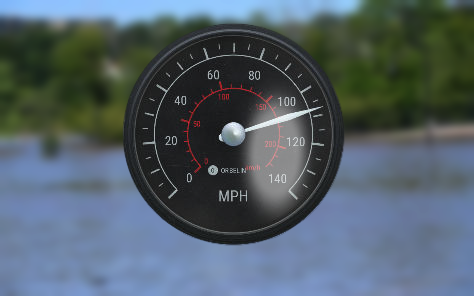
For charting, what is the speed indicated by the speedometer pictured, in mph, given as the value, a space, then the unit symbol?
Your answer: 107.5 mph
